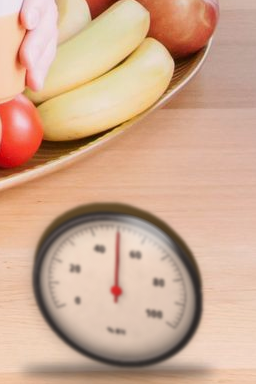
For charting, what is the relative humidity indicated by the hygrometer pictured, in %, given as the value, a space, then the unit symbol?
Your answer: 50 %
